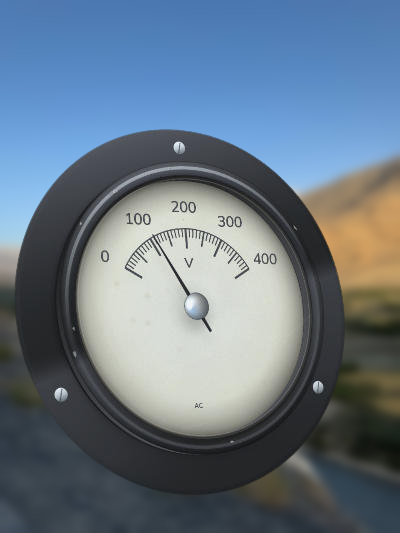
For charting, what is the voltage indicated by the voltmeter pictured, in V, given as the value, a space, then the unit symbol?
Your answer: 100 V
